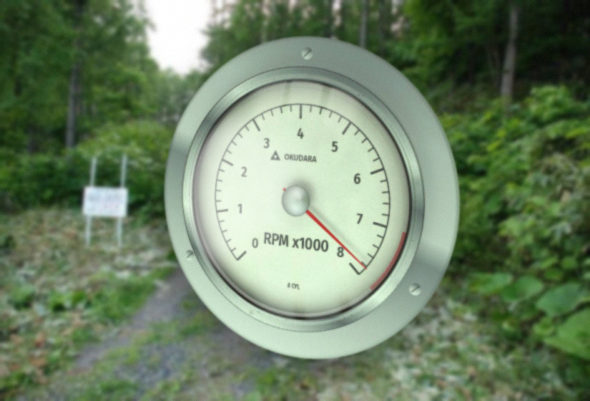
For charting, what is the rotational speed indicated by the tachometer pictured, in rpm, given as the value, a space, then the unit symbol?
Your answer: 7800 rpm
